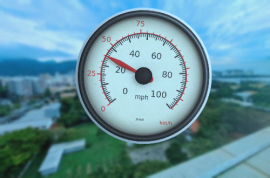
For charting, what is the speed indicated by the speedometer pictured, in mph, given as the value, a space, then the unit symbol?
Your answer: 25 mph
